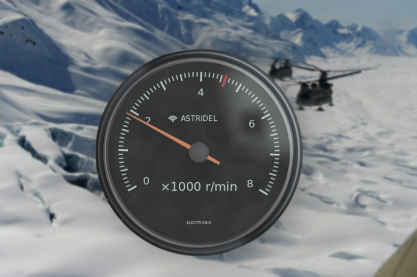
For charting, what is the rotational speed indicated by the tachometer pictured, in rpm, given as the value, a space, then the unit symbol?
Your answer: 1900 rpm
